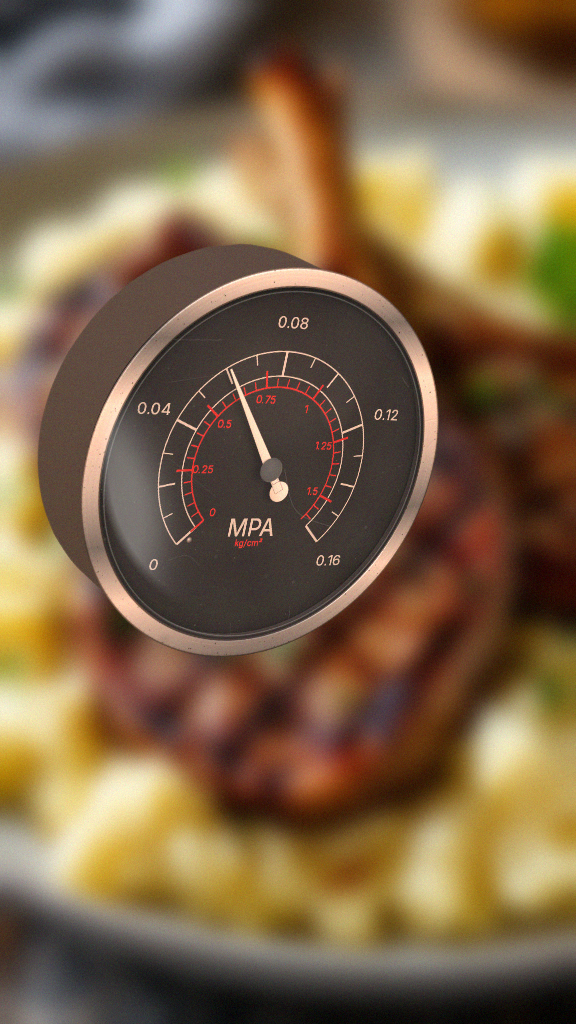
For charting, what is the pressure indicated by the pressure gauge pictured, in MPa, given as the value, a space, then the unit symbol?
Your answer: 0.06 MPa
